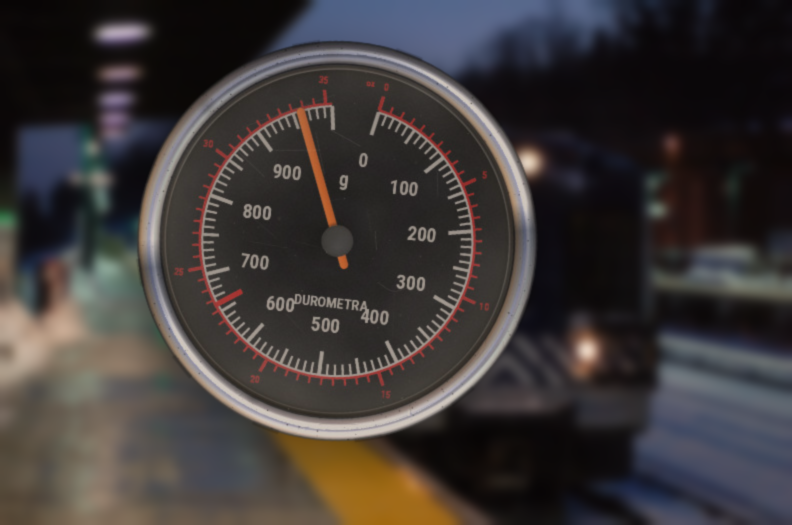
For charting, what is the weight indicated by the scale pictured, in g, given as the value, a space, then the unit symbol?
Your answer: 960 g
